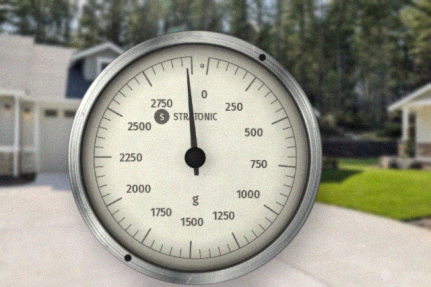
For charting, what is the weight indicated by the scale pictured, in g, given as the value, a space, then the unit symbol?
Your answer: 2975 g
